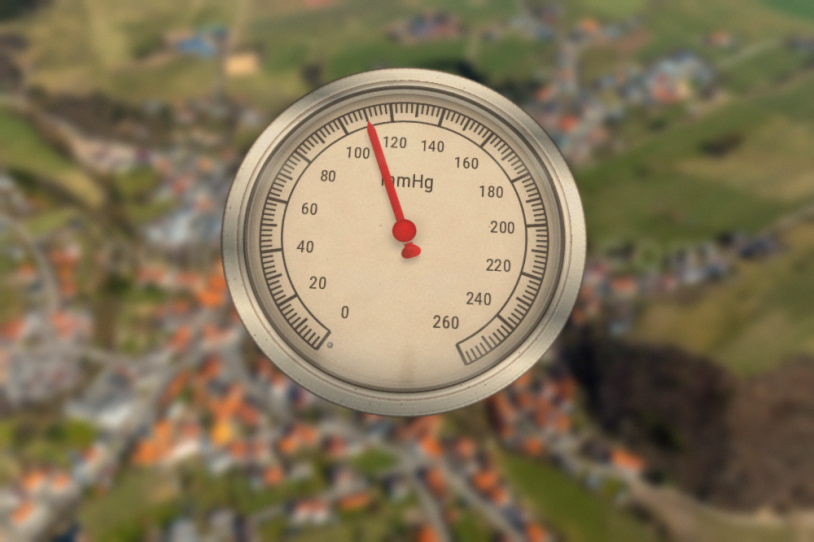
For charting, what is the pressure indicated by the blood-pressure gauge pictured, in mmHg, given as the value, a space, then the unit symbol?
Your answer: 110 mmHg
